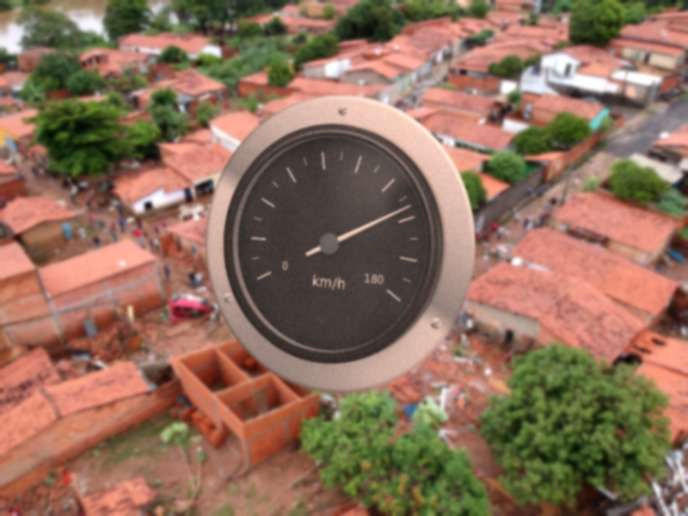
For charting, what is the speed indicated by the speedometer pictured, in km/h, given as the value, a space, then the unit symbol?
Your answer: 135 km/h
